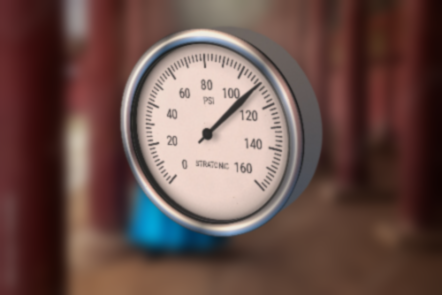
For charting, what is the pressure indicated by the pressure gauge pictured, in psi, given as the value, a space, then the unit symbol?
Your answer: 110 psi
